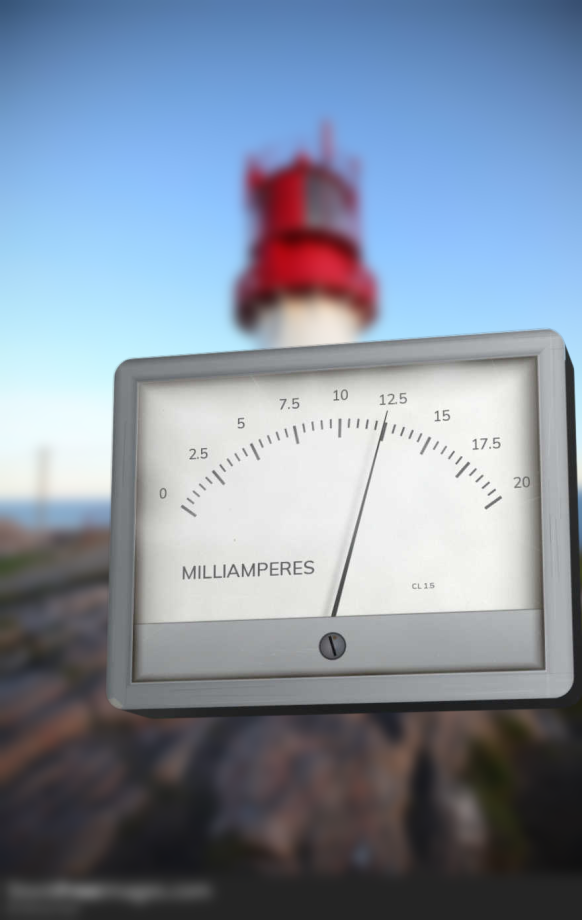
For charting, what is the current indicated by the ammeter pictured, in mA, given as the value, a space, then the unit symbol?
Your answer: 12.5 mA
